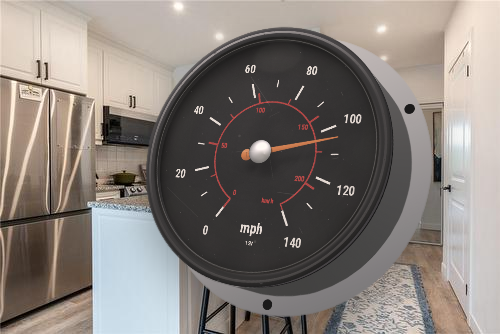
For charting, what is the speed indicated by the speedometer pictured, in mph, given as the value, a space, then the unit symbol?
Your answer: 105 mph
